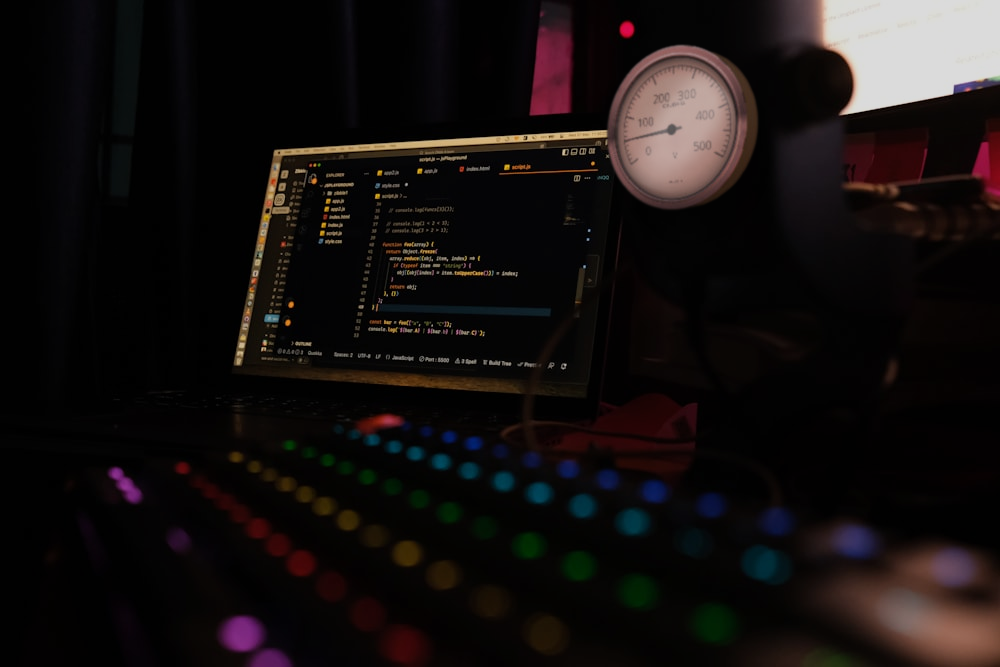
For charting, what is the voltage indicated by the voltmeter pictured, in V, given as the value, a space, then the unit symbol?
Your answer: 50 V
